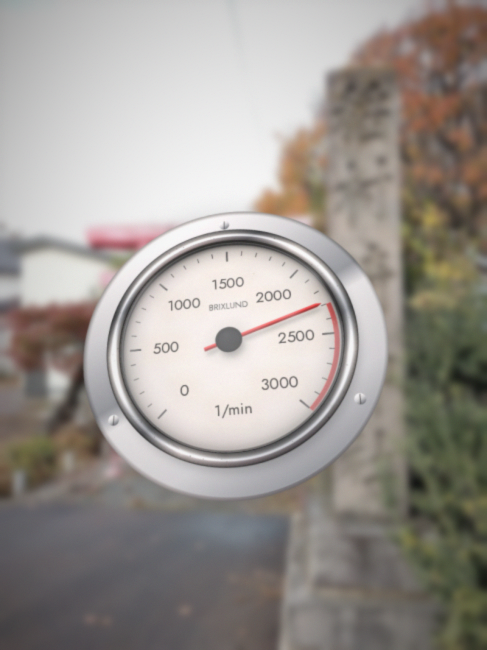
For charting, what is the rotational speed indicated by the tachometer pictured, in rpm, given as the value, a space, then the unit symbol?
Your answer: 2300 rpm
